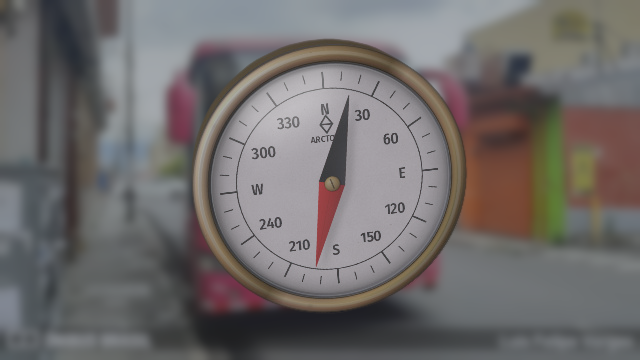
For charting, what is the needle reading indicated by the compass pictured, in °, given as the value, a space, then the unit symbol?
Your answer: 195 °
